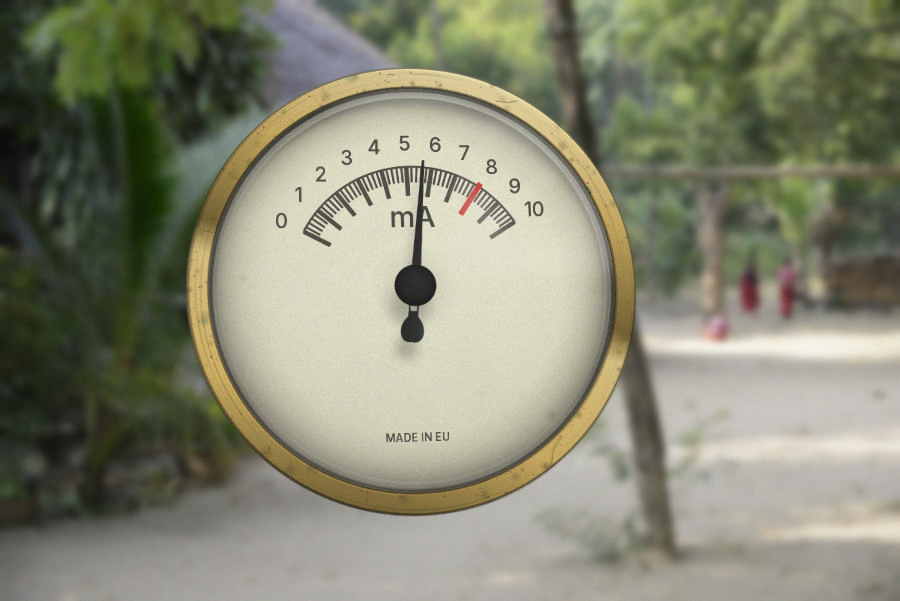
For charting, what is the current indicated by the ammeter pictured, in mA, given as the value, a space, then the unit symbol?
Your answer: 5.6 mA
